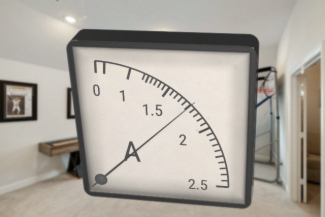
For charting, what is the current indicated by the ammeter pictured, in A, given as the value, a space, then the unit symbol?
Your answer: 1.75 A
